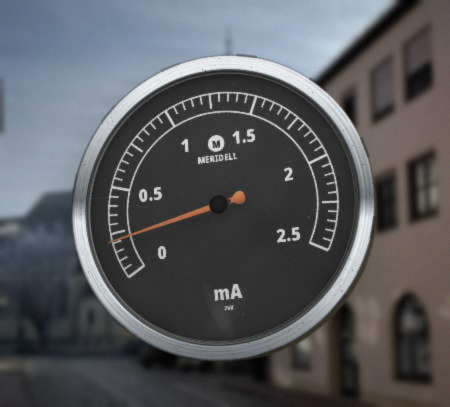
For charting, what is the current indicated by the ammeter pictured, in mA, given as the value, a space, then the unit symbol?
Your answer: 0.2 mA
